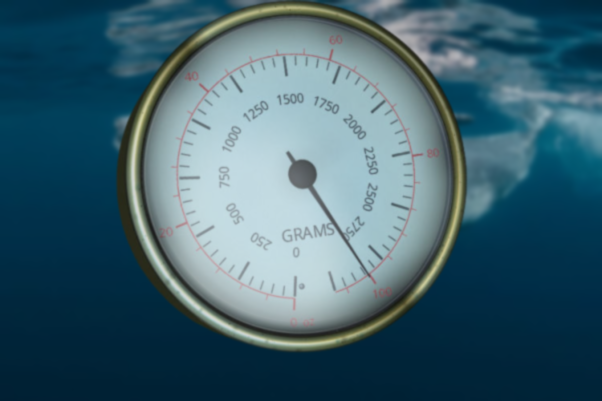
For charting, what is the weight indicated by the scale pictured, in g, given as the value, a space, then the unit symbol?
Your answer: 2850 g
